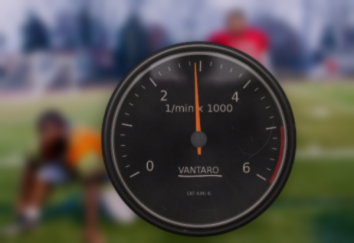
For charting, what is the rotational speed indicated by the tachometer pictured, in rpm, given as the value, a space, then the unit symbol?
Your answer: 2900 rpm
